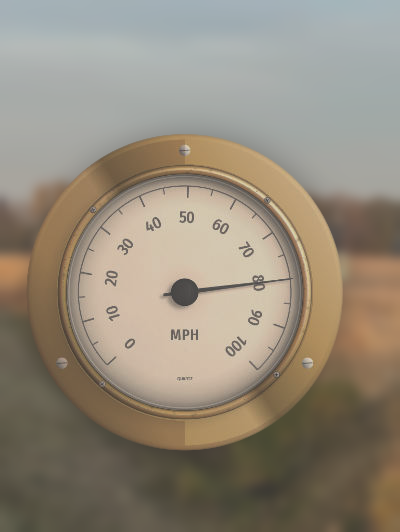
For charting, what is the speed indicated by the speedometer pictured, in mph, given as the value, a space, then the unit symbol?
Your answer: 80 mph
